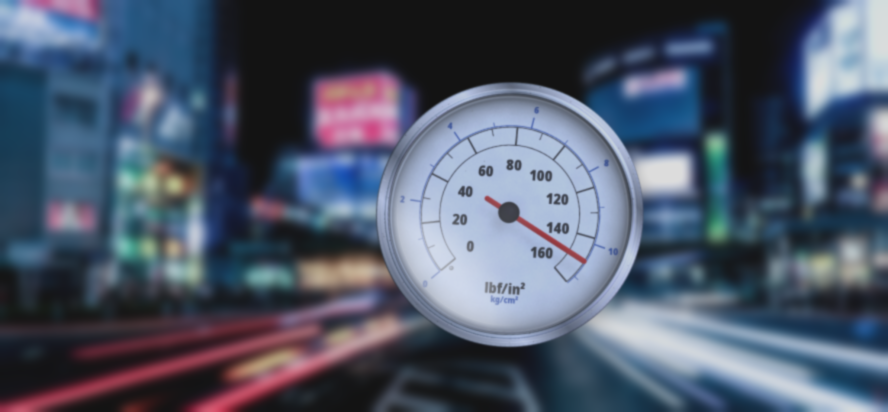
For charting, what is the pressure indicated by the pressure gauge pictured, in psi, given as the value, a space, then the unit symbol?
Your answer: 150 psi
